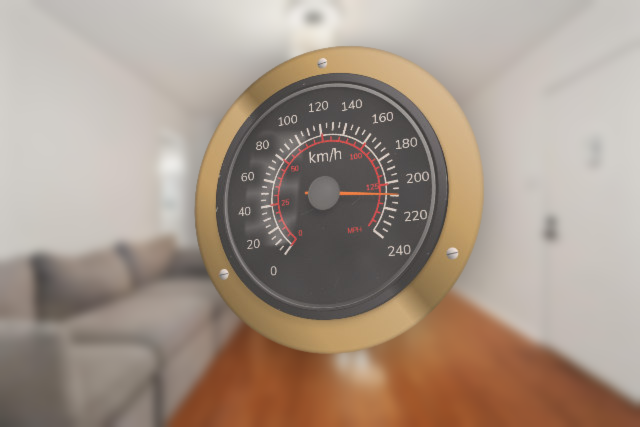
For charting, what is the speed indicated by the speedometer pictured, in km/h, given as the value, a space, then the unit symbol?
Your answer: 210 km/h
